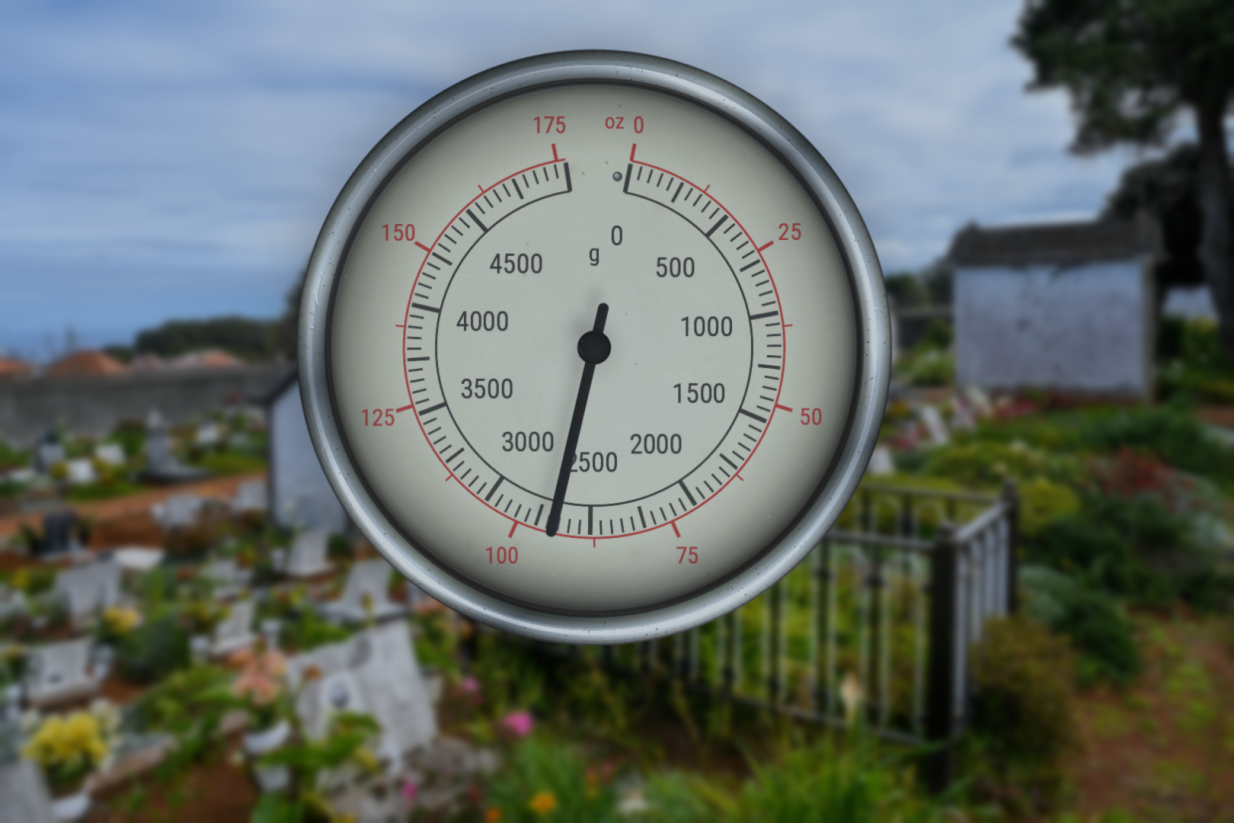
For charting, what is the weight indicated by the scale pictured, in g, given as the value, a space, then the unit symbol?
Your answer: 2675 g
